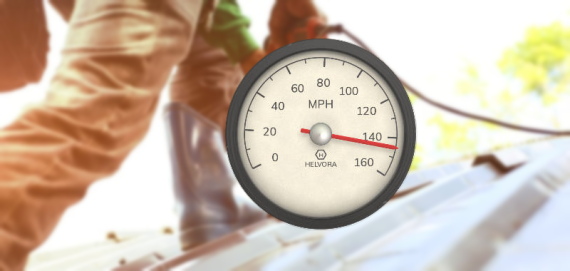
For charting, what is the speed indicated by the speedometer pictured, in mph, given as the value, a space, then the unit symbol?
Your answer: 145 mph
